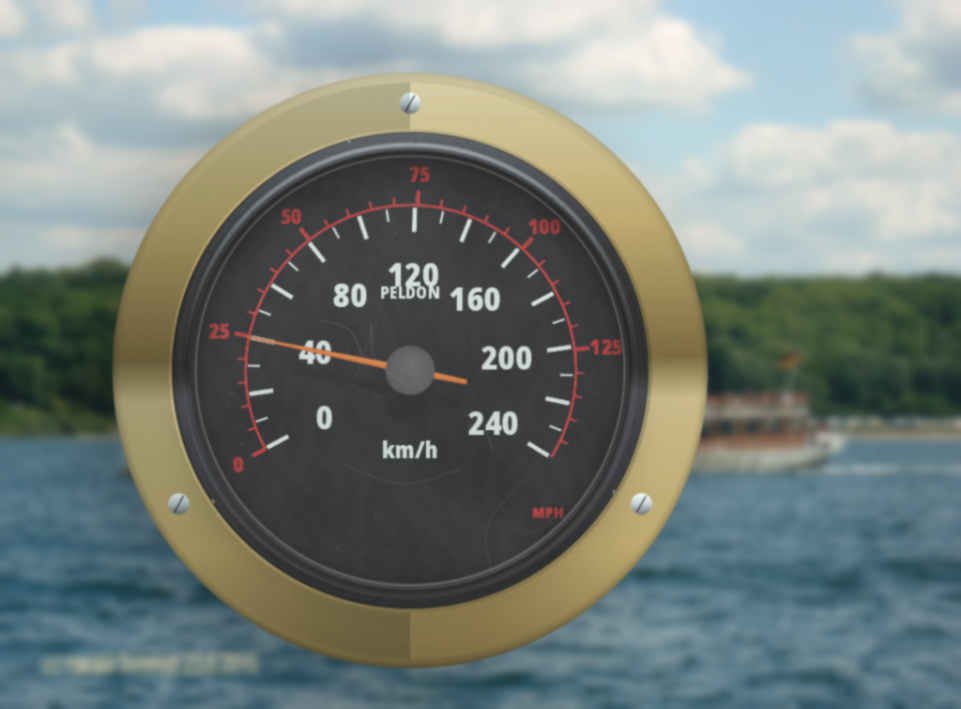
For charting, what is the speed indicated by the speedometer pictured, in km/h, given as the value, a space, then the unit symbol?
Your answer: 40 km/h
